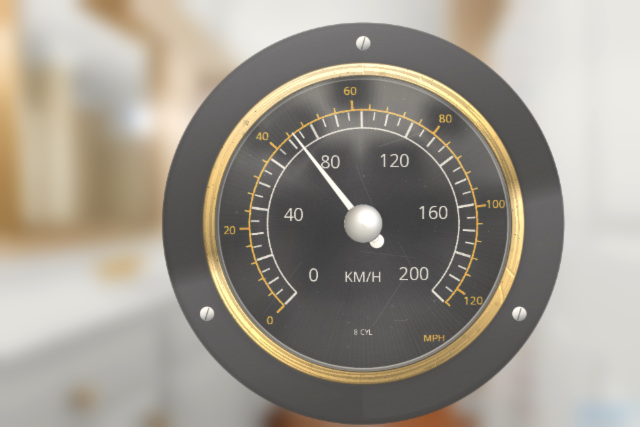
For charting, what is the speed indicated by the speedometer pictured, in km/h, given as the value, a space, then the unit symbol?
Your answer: 72.5 km/h
